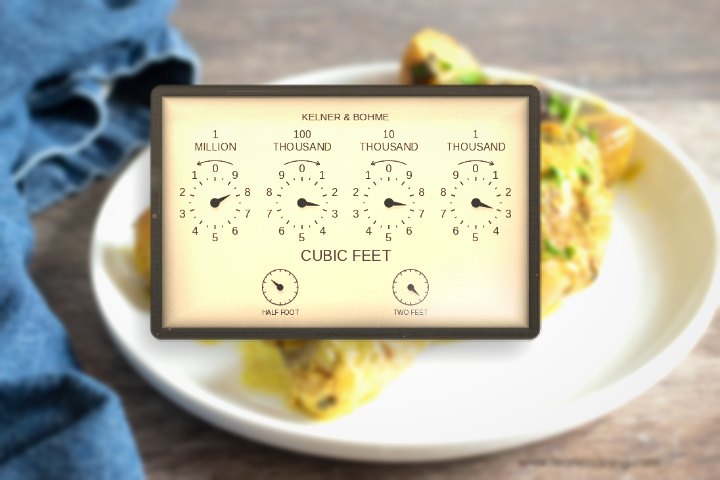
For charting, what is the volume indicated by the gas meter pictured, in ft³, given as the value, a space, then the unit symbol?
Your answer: 827300 ft³
